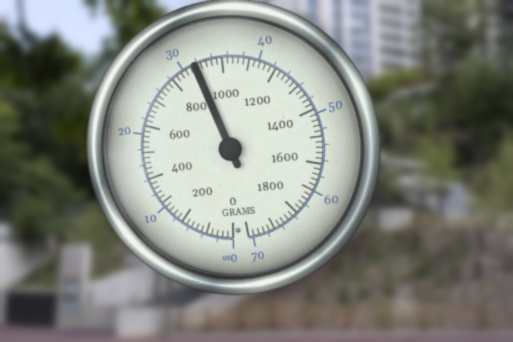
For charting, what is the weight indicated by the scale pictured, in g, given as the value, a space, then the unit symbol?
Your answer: 900 g
